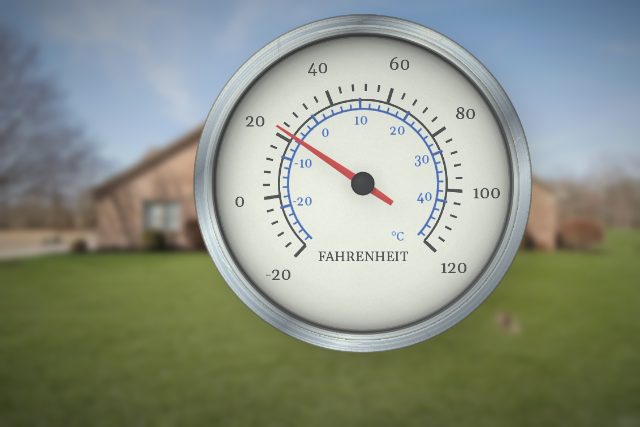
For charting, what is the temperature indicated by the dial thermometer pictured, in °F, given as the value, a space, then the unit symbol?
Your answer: 22 °F
